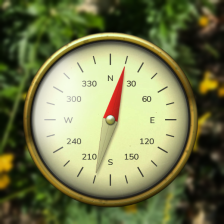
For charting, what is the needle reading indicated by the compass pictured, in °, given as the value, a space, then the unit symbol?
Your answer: 15 °
